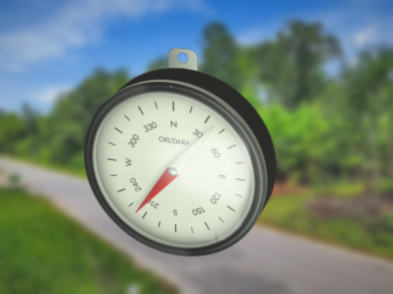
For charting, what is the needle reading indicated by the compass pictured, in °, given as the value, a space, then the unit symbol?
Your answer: 217.5 °
